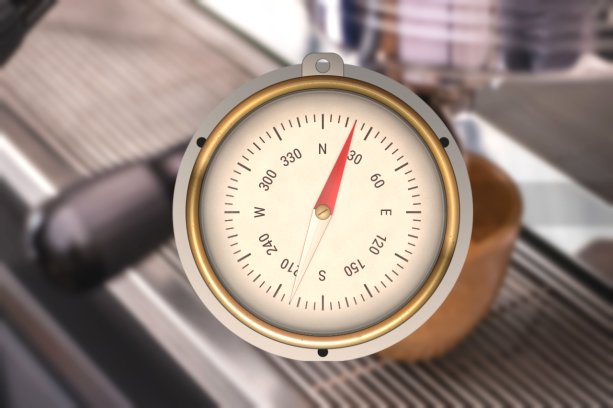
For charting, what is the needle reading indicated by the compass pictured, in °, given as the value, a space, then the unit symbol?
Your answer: 20 °
